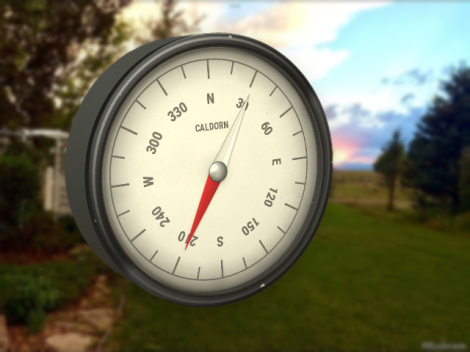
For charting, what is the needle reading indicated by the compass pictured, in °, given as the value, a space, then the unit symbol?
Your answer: 210 °
